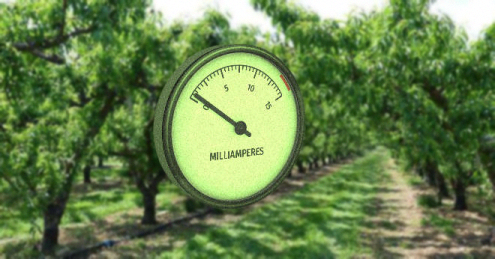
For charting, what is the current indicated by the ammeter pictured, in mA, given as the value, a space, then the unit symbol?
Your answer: 0.5 mA
